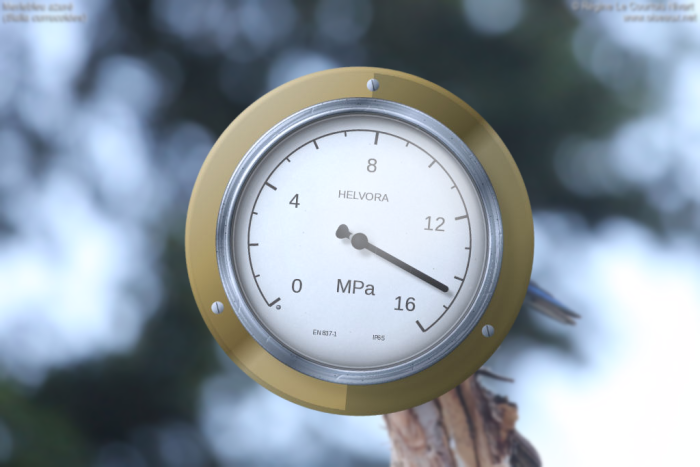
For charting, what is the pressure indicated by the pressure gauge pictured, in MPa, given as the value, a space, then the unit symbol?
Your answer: 14.5 MPa
